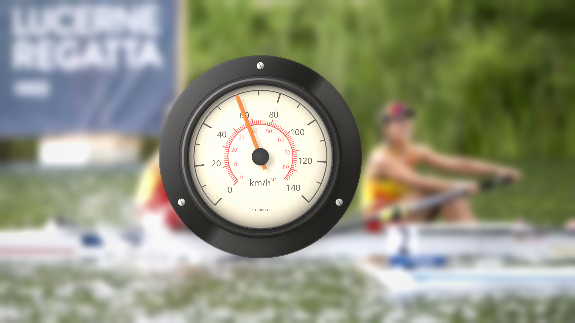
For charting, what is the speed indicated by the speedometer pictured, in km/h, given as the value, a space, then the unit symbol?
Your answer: 60 km/h
